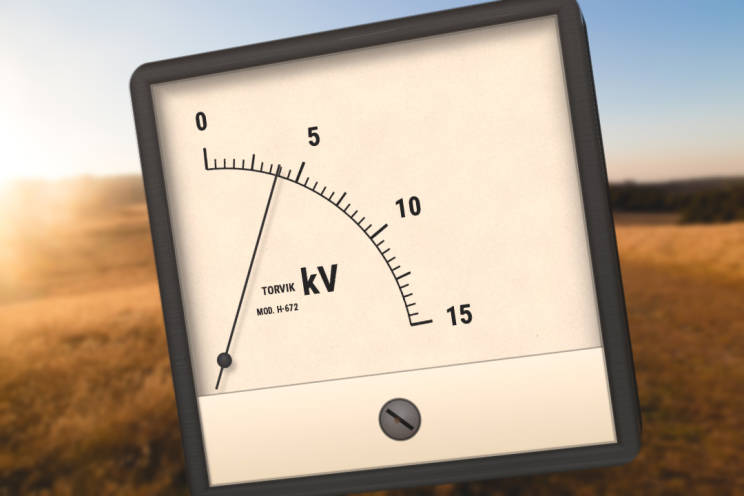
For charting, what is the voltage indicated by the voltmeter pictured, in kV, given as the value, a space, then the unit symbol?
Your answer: 4 kV
